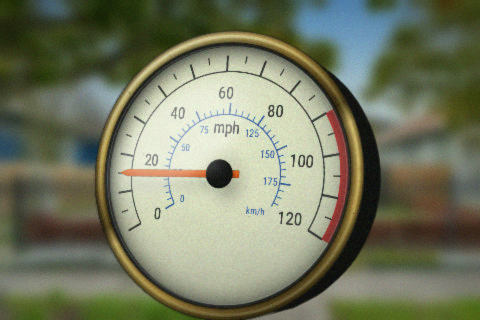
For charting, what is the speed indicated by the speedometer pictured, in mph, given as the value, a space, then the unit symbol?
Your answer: 15 mph
